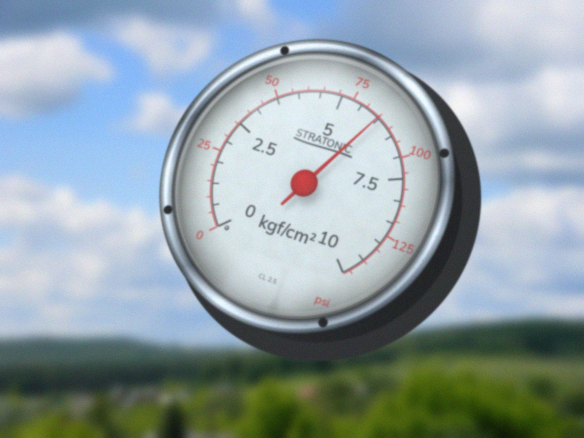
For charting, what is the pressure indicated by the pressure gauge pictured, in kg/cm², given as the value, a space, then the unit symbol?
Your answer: 6 kg/cm²
